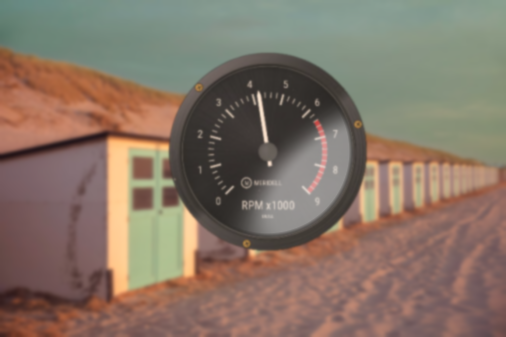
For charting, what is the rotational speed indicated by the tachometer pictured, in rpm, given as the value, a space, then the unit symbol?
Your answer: 4200 rpm
